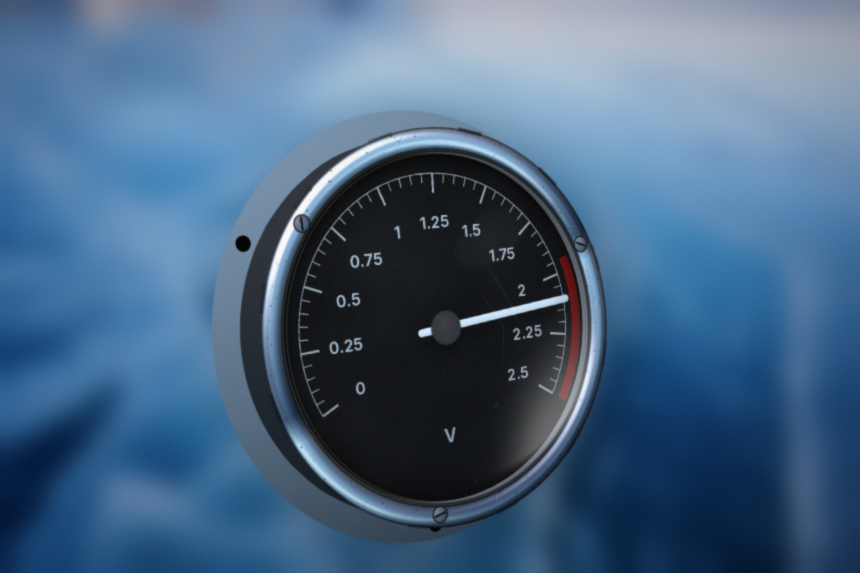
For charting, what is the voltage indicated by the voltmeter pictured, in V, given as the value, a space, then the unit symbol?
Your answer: 2.1 V
